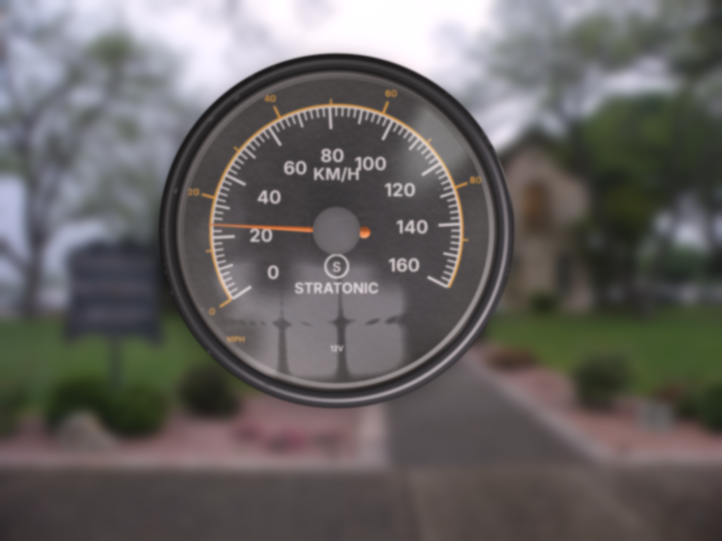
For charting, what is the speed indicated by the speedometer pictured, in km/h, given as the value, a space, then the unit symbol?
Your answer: 24 km/h
